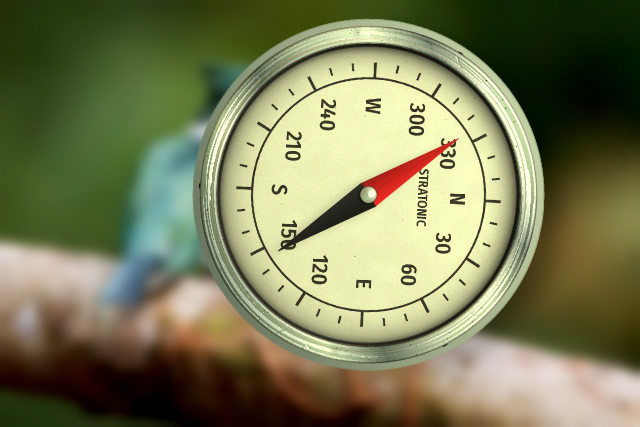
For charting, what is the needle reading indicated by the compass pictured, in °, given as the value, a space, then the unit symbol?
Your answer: 325 °
